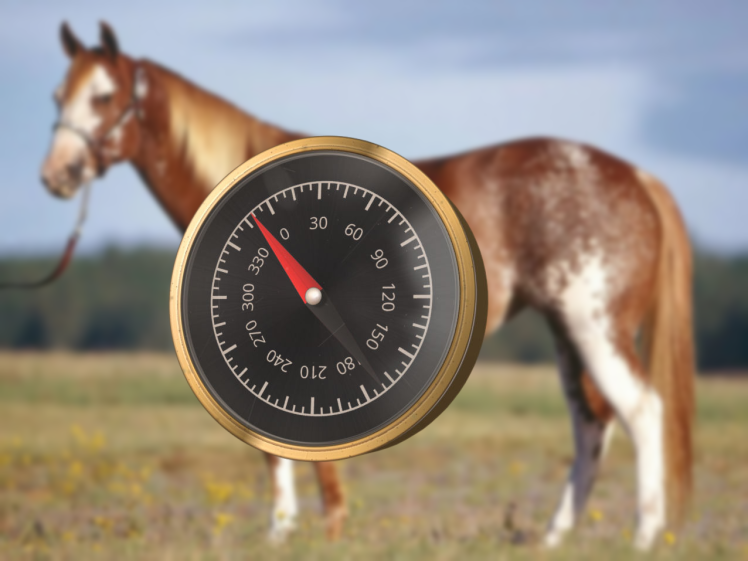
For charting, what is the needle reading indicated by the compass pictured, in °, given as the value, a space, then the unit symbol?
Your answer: 350 °
